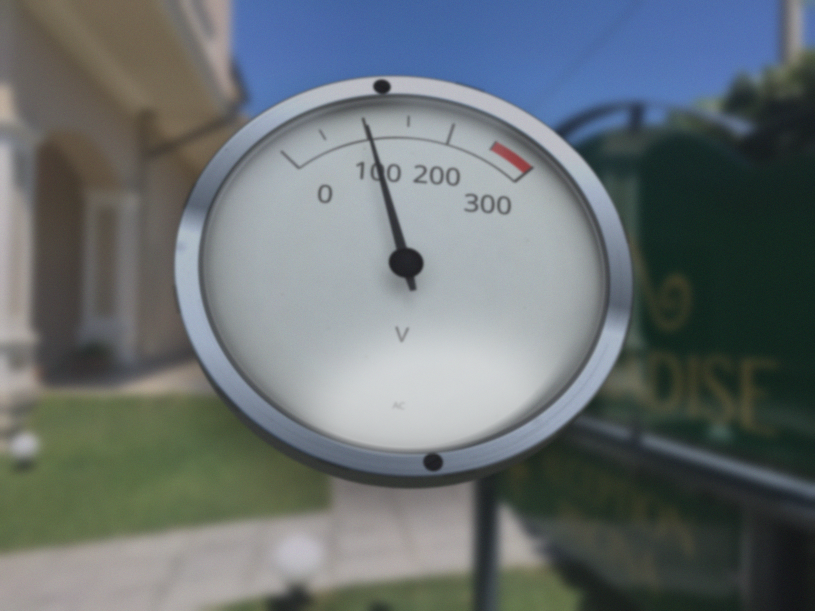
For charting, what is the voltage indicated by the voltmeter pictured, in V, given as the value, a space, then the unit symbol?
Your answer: 100 V
